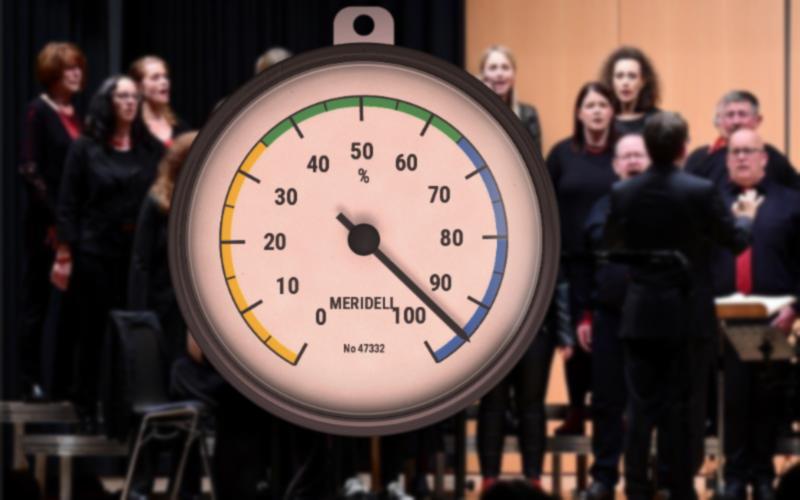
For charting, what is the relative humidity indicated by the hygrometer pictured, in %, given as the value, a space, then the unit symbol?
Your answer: 95 %
